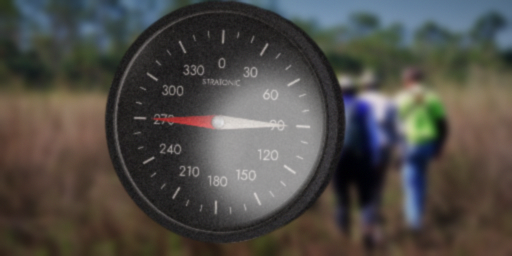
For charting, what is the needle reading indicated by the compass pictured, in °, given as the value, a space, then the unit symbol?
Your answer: 270 °
